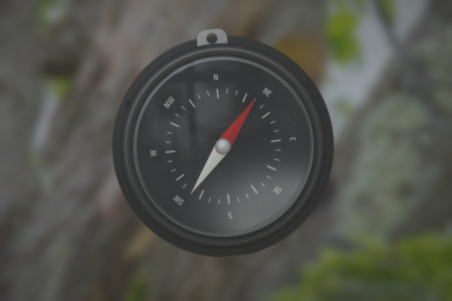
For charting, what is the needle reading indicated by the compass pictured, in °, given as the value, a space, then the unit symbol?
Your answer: 40 °
